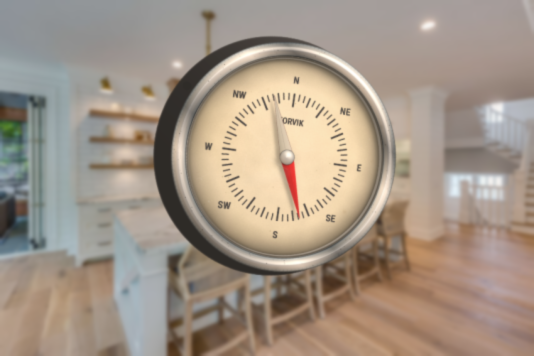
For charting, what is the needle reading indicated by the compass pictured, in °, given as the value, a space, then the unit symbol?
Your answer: 160 °
